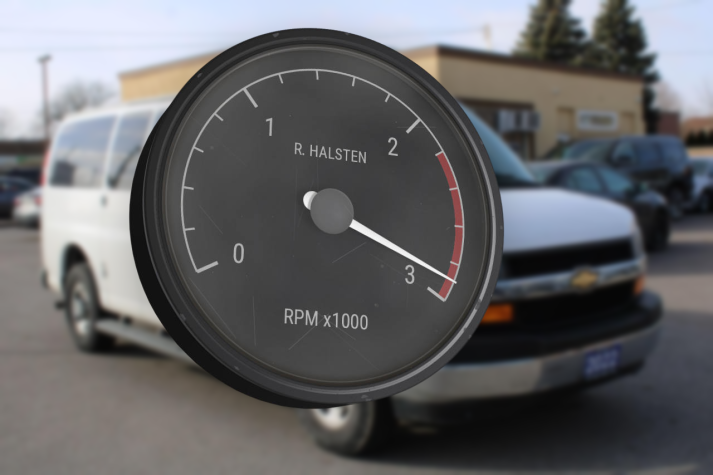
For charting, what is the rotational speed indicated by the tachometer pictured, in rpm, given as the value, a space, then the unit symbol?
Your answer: 2900 rpm
